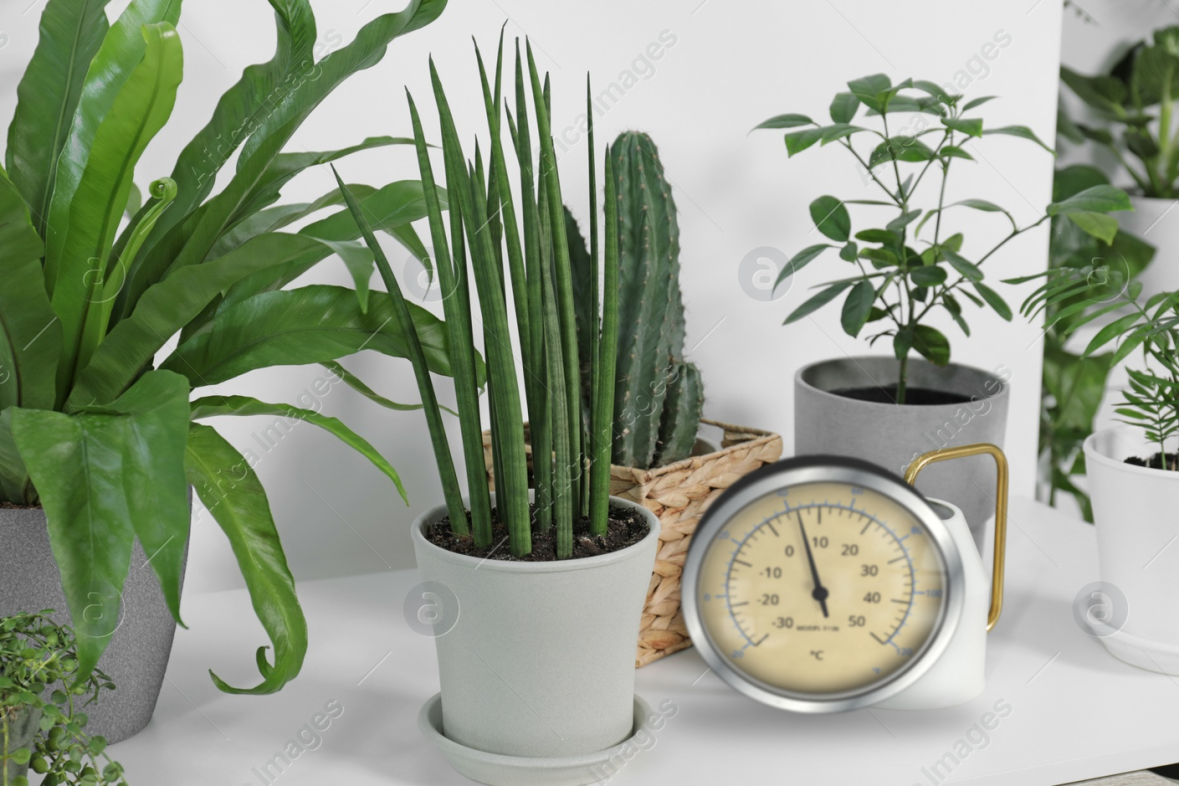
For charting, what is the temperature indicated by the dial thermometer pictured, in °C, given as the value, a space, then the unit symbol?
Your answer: 6 °C
